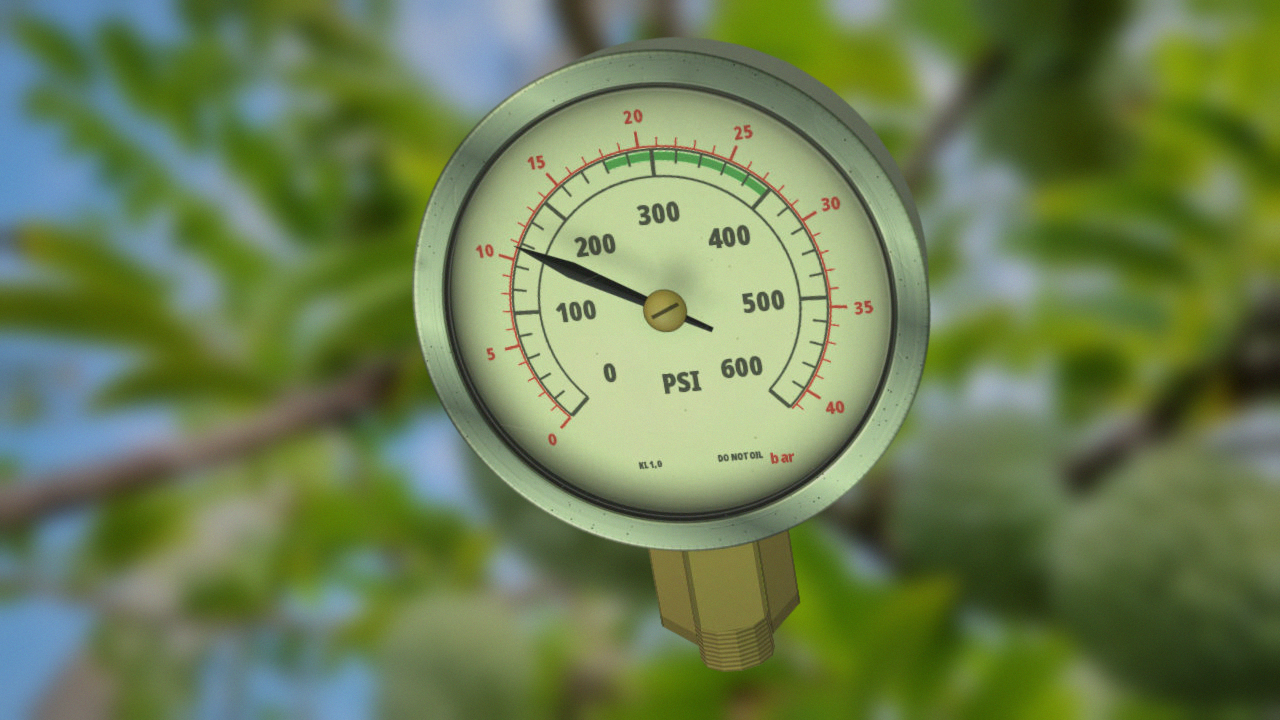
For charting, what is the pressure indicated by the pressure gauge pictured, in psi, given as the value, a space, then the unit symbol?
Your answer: 160 psi
